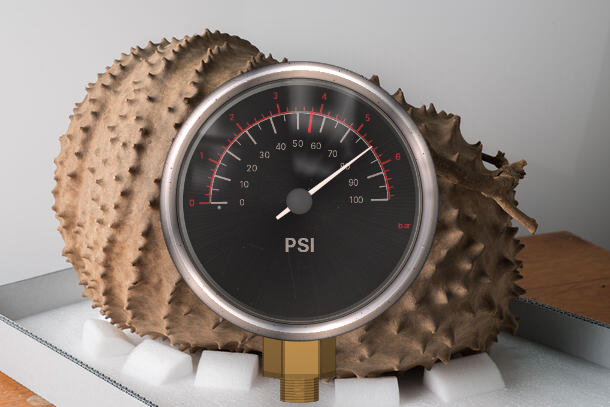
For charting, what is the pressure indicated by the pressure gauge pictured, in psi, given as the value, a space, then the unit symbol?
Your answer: 80 psi
